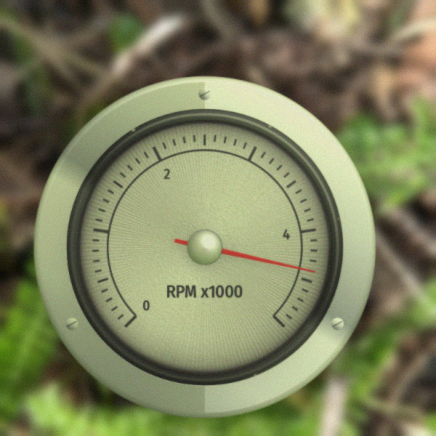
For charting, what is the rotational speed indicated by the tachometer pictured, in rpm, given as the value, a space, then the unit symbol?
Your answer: 4400 rpm
